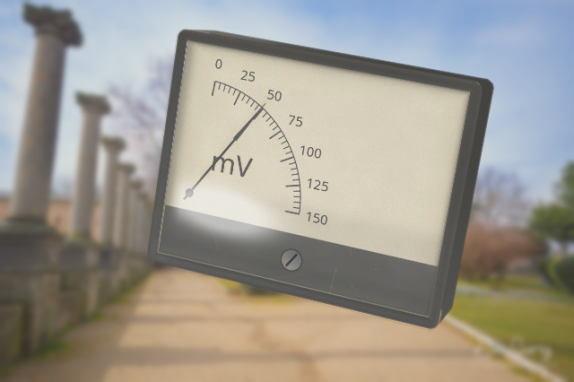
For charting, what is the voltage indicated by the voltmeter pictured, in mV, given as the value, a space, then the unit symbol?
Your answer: 50 mV
